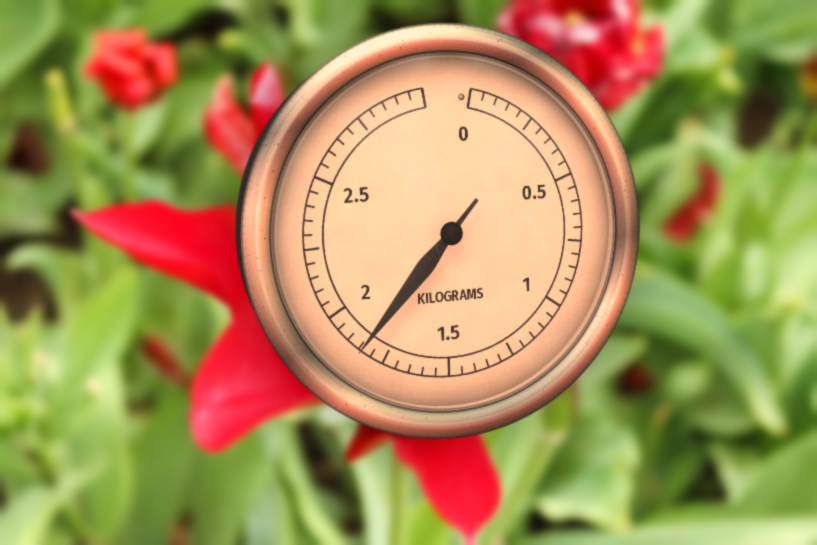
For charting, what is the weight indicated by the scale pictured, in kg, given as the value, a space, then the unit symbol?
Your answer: 1.85 kg
